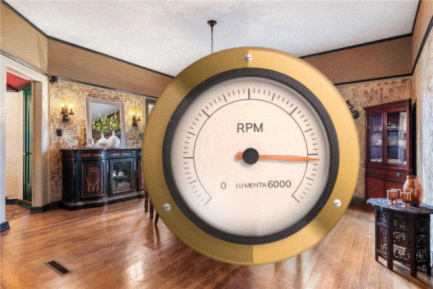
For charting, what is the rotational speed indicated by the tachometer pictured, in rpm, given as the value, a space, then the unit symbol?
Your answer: 5100 rpm
